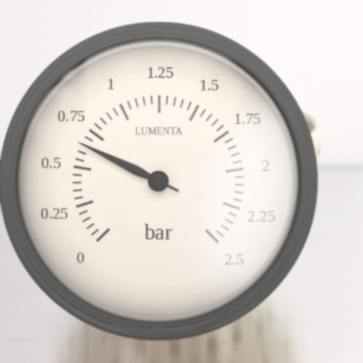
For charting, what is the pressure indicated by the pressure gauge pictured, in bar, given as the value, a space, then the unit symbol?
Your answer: 0.65 bar
